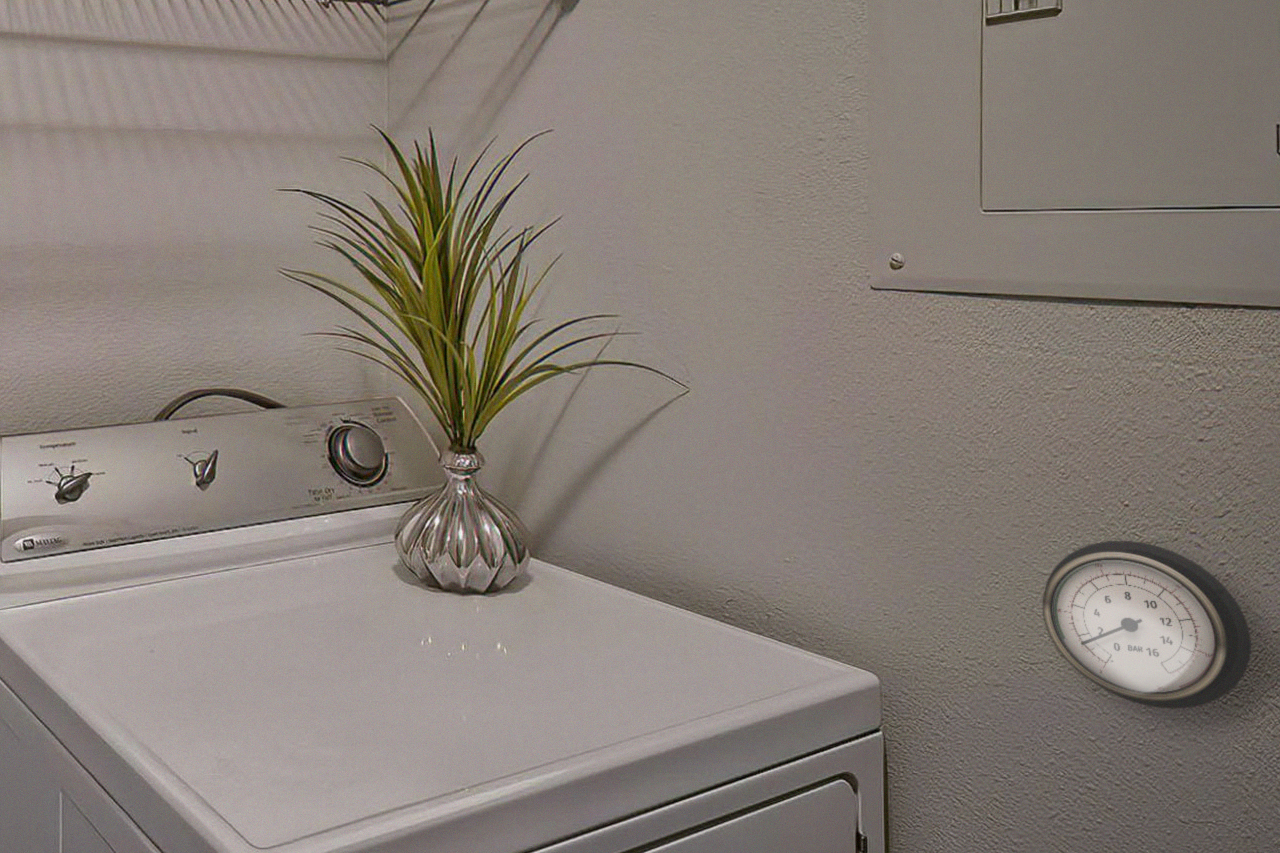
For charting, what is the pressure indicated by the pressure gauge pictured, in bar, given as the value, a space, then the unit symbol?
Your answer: 1.5 bar
